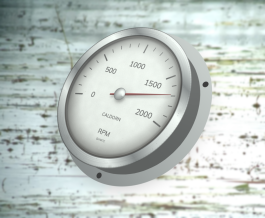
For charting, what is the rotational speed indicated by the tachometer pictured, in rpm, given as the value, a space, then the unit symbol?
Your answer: 1700 rpm
